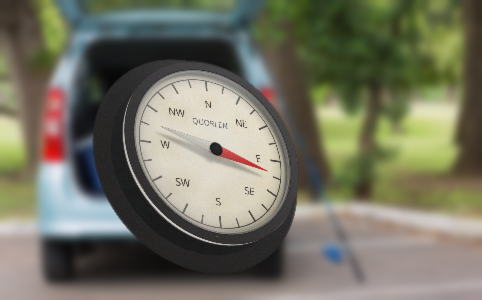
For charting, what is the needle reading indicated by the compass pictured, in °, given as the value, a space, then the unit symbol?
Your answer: 105 °
